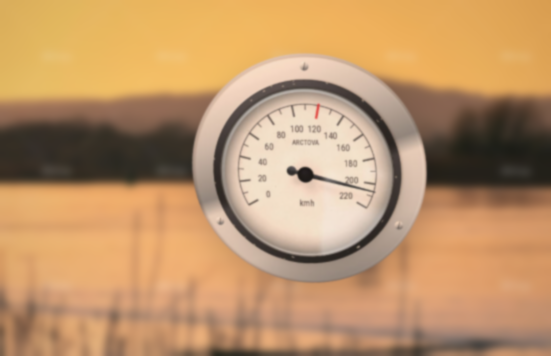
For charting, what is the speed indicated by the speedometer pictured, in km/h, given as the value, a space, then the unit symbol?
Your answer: 205 km/h
